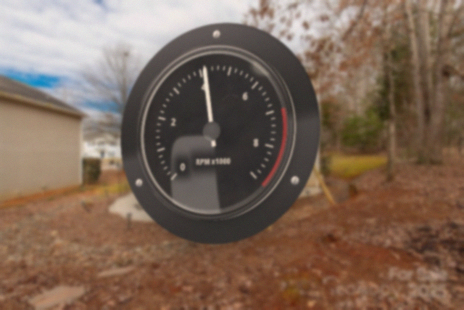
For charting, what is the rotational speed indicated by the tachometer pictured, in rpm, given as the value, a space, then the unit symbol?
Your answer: 4200 rpm
